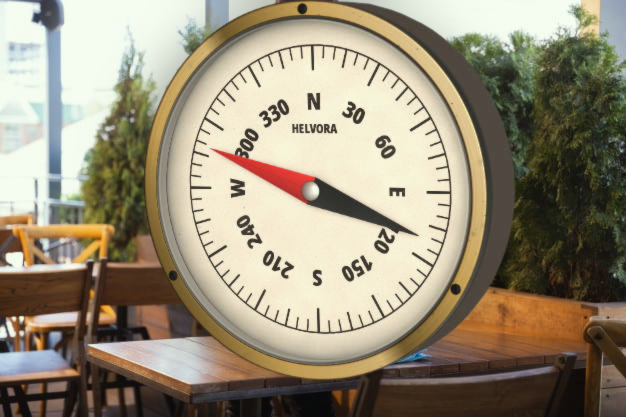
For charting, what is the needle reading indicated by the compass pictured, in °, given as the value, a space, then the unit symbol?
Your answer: 290 °
